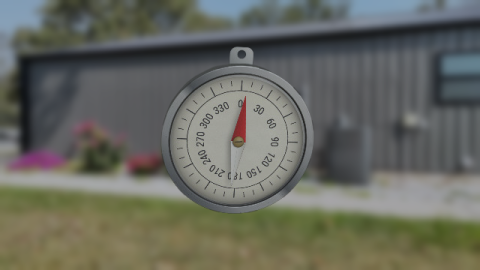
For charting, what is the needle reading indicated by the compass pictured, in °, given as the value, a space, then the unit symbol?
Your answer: 5 °
